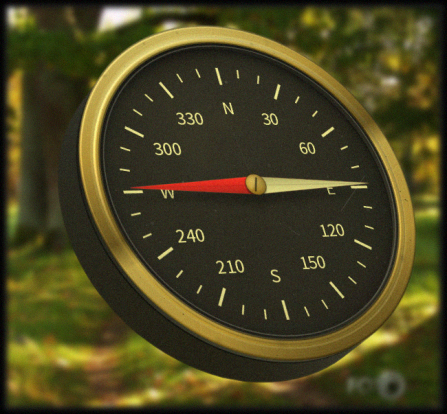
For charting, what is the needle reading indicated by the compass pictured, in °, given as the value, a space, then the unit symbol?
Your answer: 270 °
